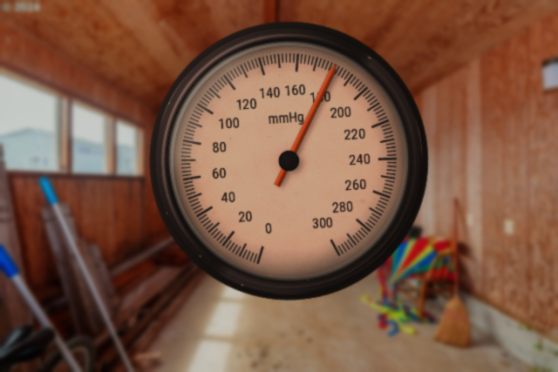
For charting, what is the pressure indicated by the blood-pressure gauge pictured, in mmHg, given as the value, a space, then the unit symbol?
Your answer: 180 mmHg
